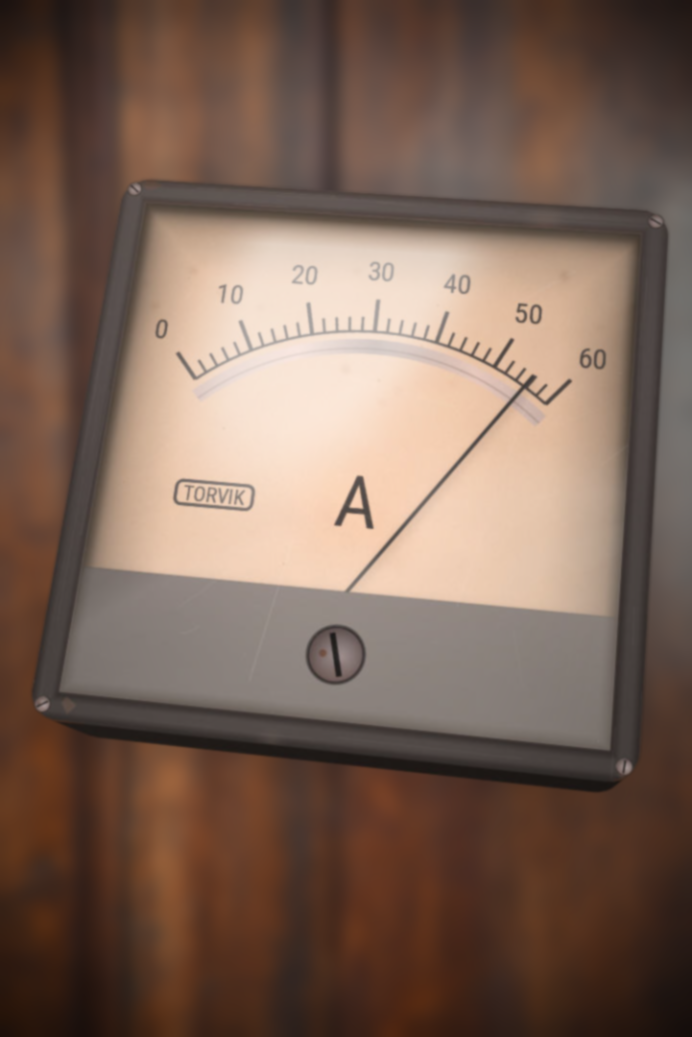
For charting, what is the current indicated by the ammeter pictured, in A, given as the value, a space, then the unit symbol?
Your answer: 56 A
